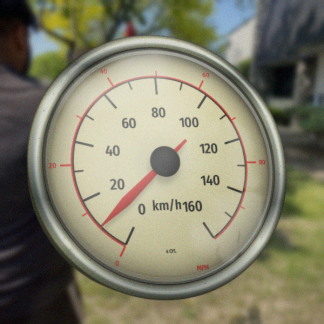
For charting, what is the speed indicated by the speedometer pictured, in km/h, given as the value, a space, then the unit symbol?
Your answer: 10 km/h
